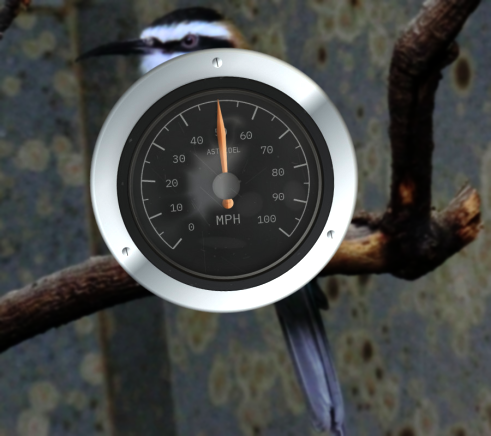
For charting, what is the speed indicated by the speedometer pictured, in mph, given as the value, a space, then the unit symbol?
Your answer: 50 mph
